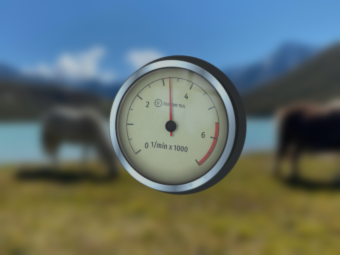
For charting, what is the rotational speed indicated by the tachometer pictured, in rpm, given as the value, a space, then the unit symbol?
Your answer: 3250 rpm
